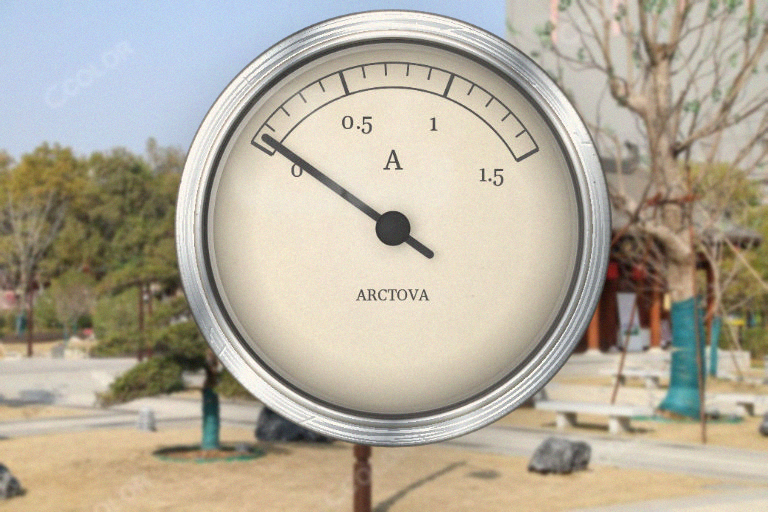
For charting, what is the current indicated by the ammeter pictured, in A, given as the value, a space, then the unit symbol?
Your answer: 0.05 A
